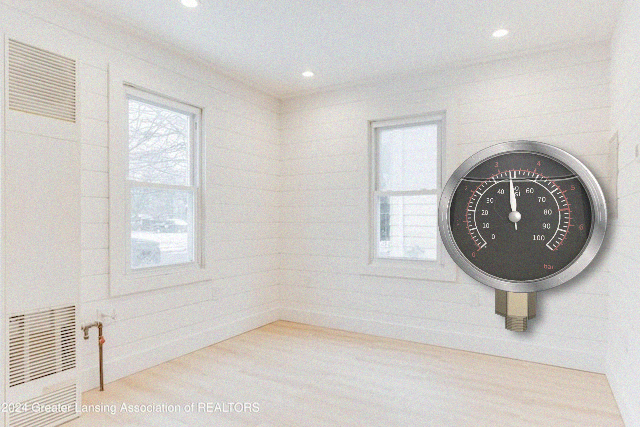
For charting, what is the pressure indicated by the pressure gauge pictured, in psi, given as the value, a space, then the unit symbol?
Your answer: 48 psi
